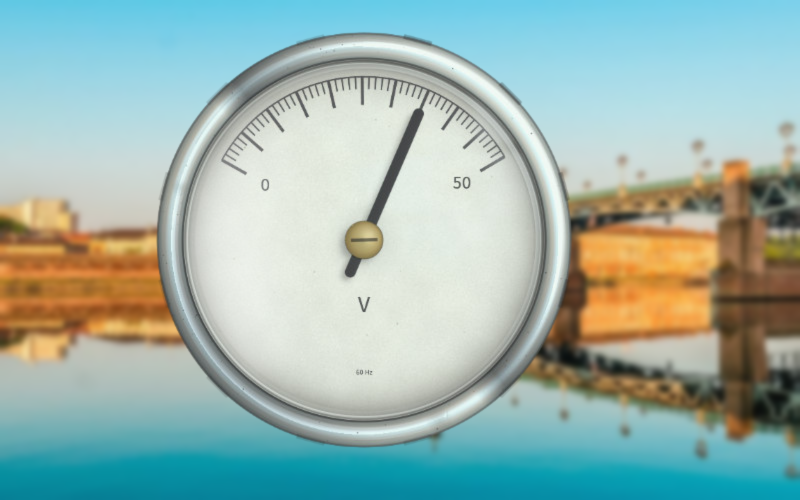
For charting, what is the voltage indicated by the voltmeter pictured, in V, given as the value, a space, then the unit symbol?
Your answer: 35 V
